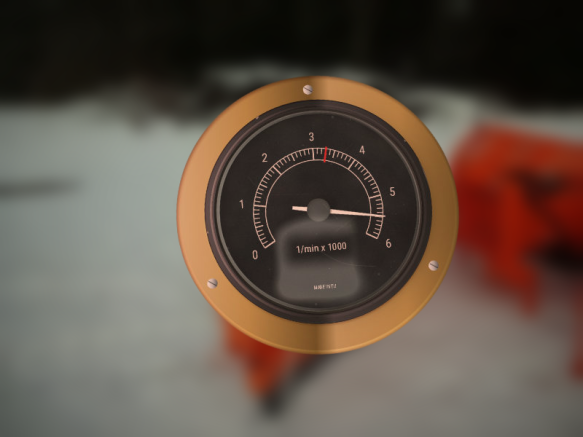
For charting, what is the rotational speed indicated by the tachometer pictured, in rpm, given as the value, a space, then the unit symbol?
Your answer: 5500 rpm
